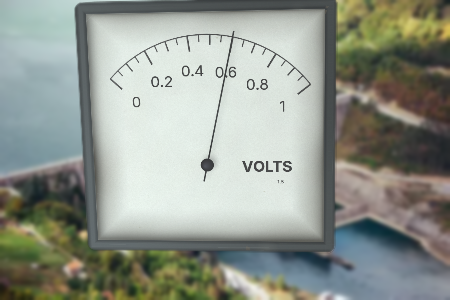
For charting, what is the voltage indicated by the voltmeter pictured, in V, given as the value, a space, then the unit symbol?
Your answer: 0.6 V
